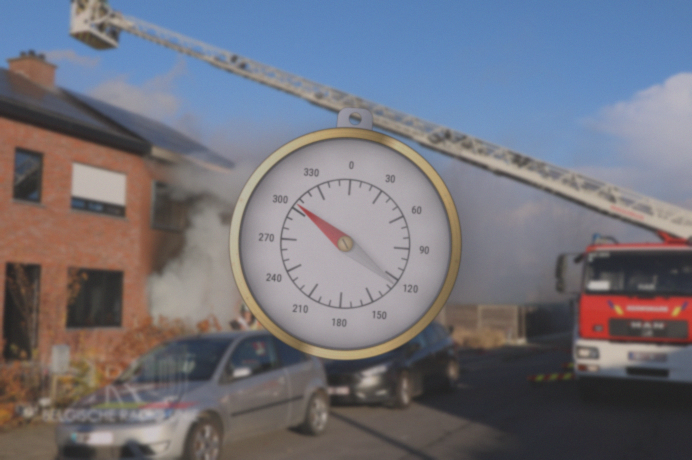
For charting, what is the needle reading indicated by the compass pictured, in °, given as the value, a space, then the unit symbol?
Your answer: 305 °
